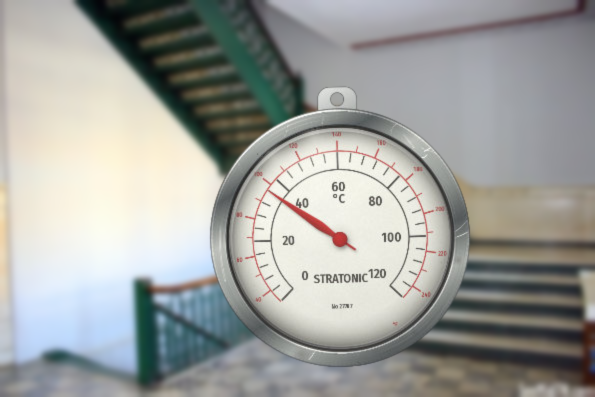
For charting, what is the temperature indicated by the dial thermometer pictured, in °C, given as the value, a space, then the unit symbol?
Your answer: 36 °C
